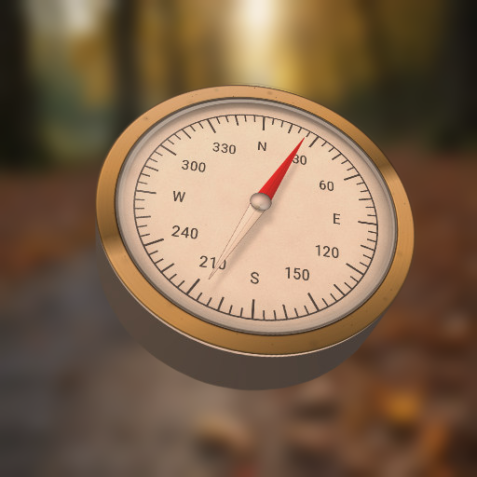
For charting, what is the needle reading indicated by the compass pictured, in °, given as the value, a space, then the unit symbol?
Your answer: 25 °
